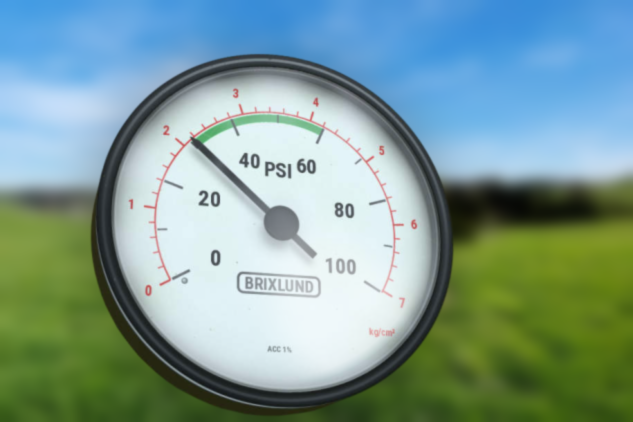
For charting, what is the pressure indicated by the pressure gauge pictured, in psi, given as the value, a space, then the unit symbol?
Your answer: 30 psi
